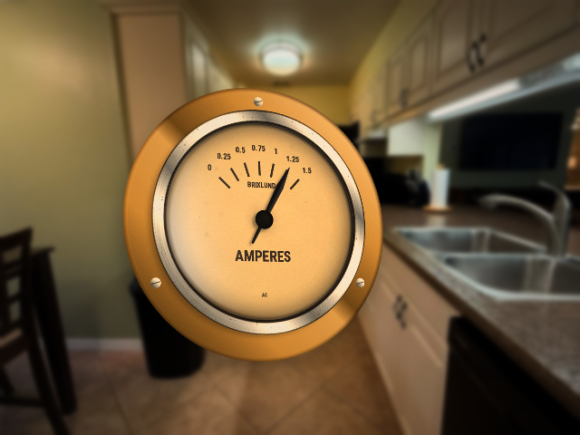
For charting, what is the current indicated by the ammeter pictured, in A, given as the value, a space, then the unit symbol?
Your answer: 1.25 A
